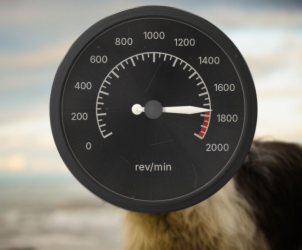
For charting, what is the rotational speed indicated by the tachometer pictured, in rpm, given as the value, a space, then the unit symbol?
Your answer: 1750 rpm
